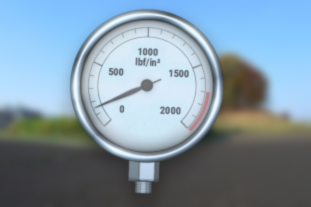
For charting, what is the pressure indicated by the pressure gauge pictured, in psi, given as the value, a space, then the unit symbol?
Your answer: 150 psi
